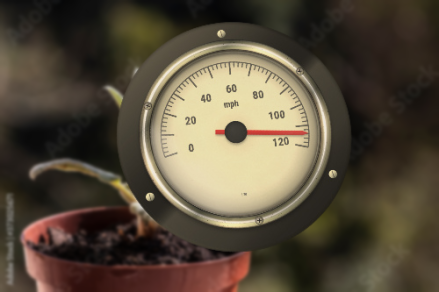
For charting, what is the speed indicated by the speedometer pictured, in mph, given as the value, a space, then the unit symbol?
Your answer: 114 mph
